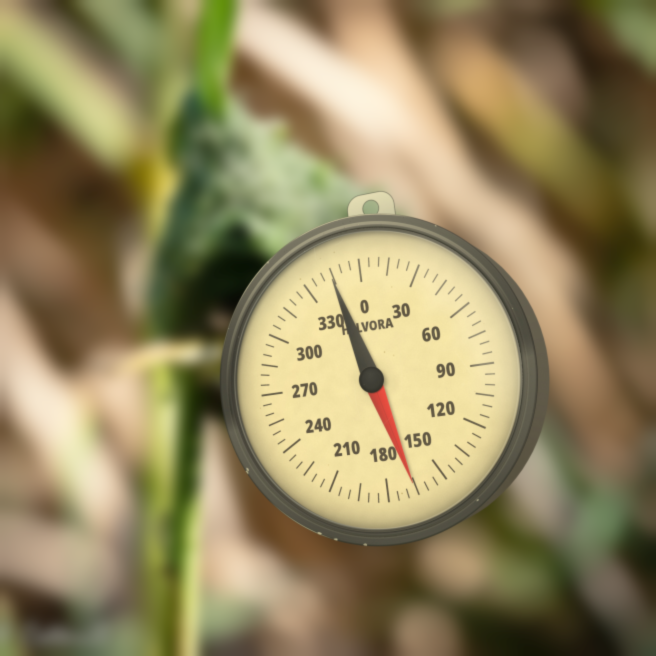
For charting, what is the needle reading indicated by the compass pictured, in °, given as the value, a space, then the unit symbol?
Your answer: 165 °
